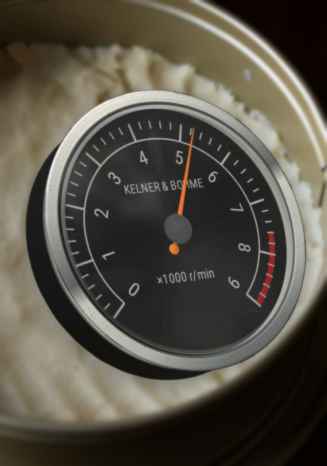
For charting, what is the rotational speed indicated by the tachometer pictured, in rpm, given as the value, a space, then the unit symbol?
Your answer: 5200 rpm
